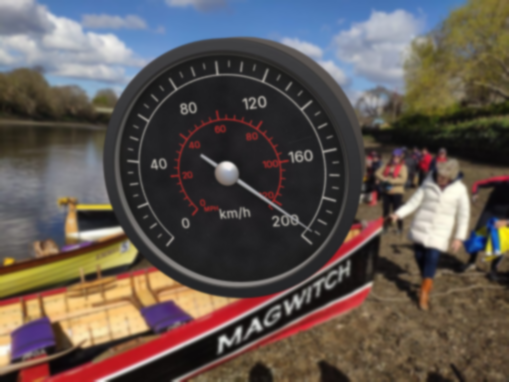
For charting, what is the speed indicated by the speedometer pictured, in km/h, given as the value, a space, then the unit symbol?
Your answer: 195 km/h
